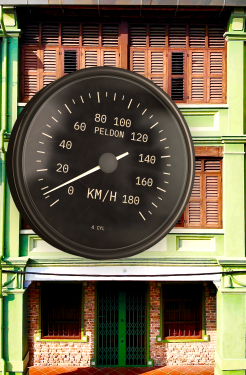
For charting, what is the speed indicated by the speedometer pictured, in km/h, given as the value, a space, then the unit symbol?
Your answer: 7.5 km/h
